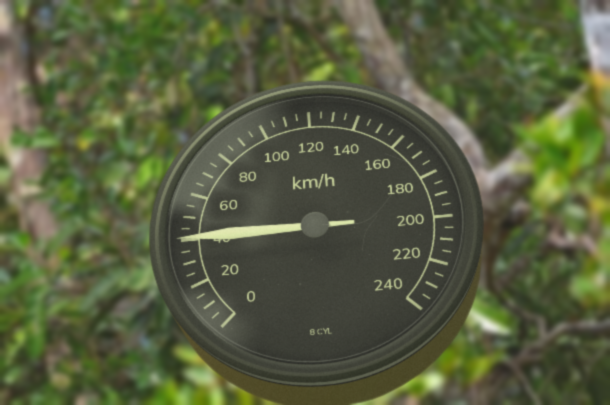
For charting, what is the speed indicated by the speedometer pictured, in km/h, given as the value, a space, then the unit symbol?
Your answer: 40 km/h
